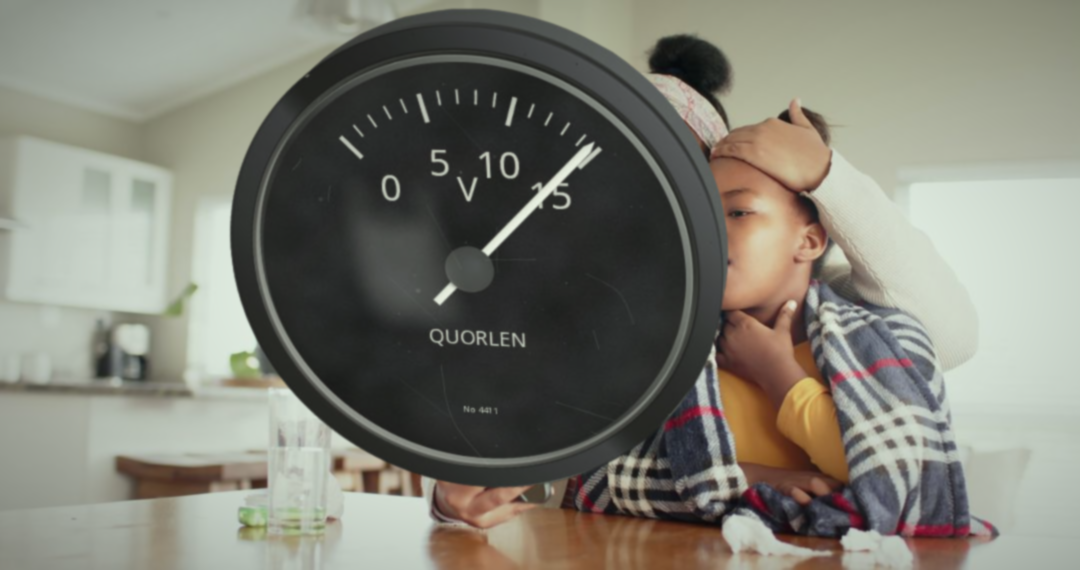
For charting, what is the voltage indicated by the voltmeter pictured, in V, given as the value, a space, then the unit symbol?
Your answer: 14.5 V
